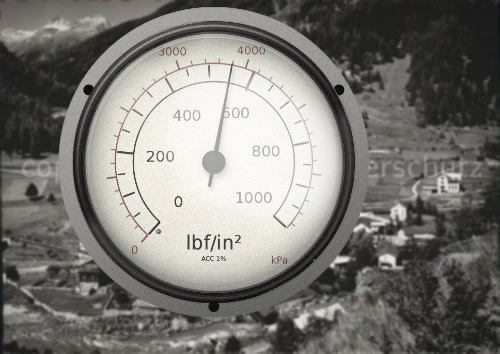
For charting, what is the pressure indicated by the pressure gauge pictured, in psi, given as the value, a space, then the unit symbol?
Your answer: 550 psi
